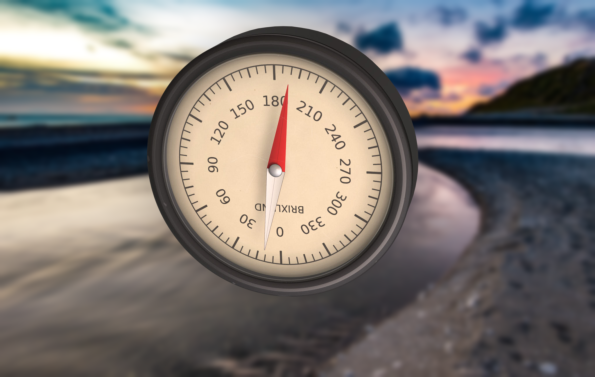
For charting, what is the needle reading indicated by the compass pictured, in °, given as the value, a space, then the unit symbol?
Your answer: 190 °
